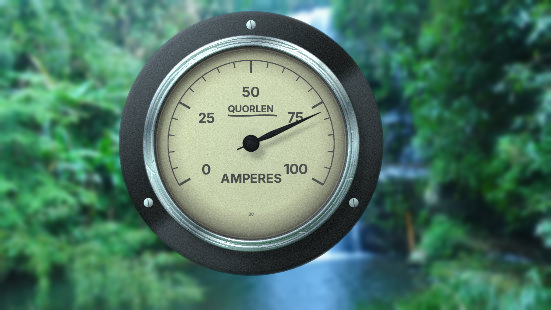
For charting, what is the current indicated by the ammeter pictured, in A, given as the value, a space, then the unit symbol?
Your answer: 77.5 A
